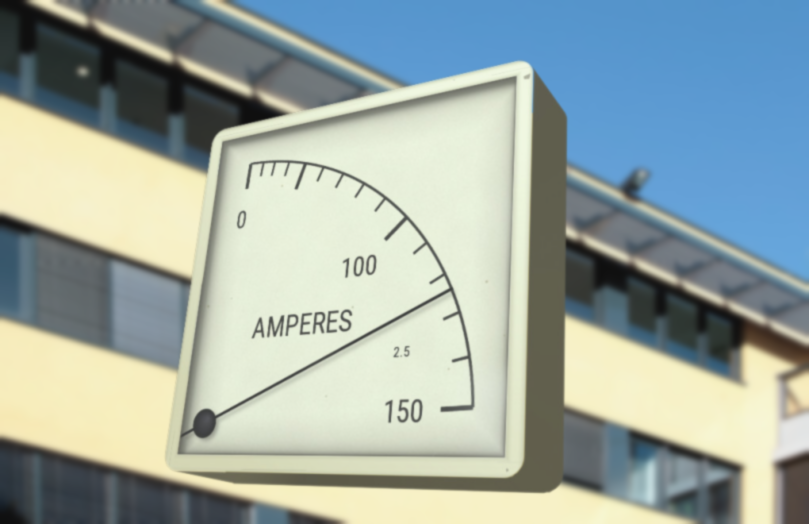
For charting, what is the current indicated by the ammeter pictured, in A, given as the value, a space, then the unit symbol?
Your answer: 125 A
